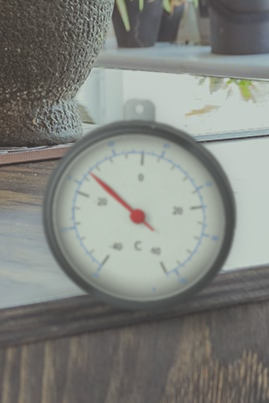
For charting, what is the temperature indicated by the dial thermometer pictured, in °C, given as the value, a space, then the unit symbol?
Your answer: -14 °C
